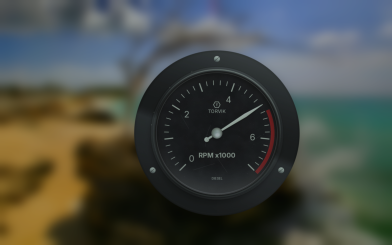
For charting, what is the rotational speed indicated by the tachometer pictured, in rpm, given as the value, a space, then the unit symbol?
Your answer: 5000 rpm
